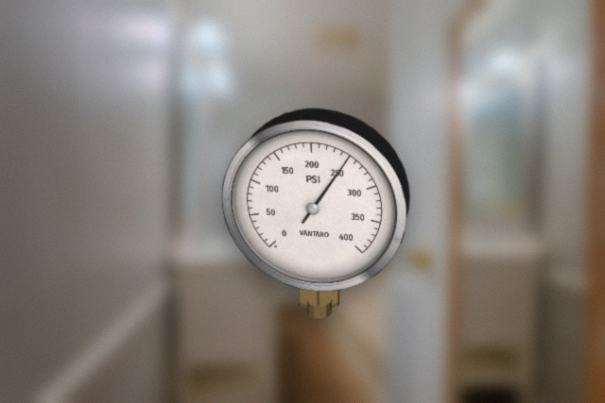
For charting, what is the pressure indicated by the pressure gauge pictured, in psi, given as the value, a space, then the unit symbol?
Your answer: 250 psi
